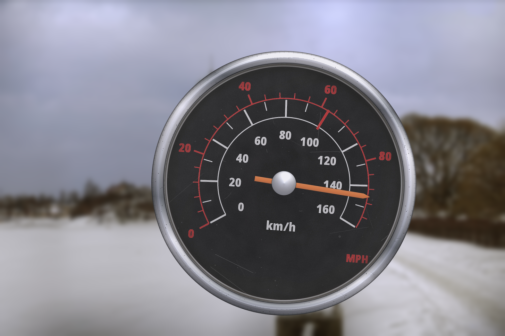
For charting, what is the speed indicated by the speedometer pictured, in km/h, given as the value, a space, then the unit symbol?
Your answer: 145 km/h
